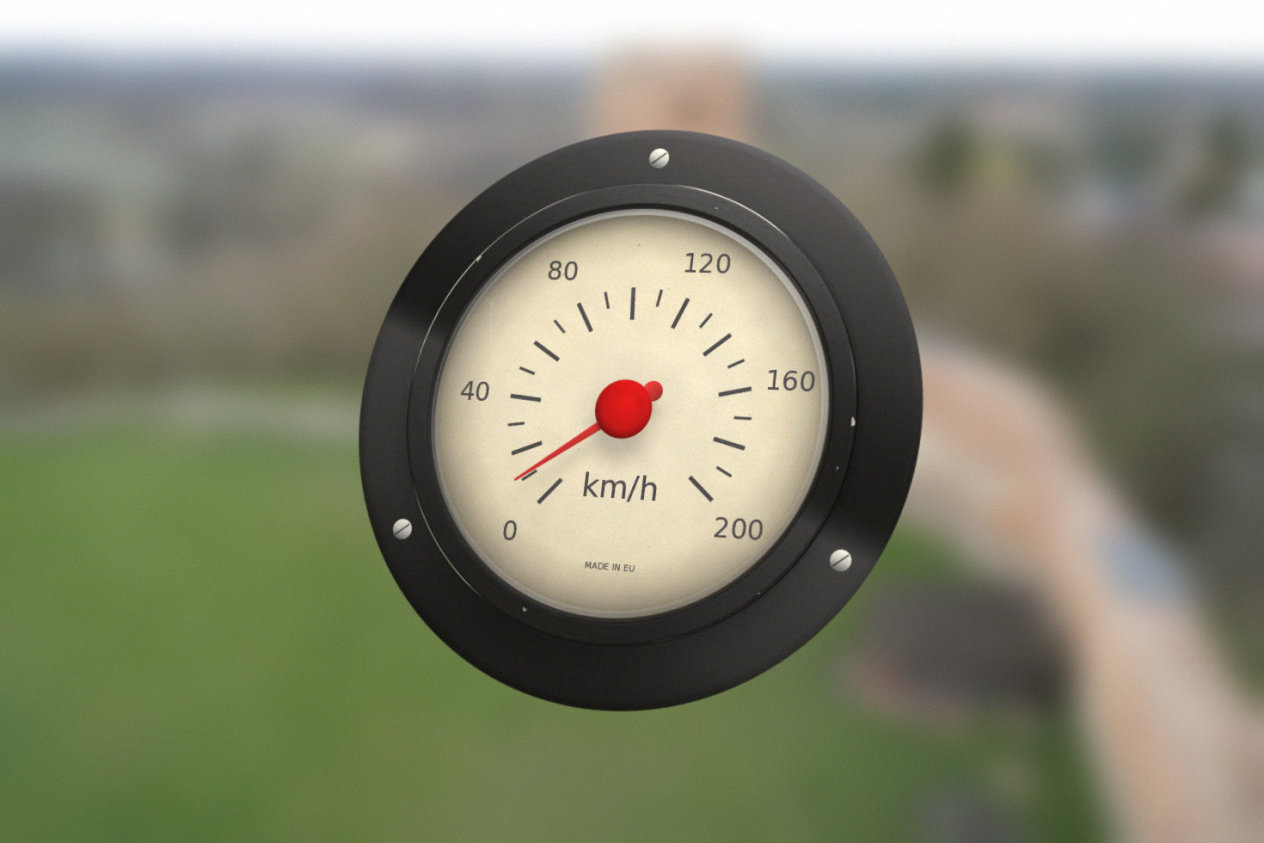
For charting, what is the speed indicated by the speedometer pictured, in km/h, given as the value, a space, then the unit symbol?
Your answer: 10 km/h
